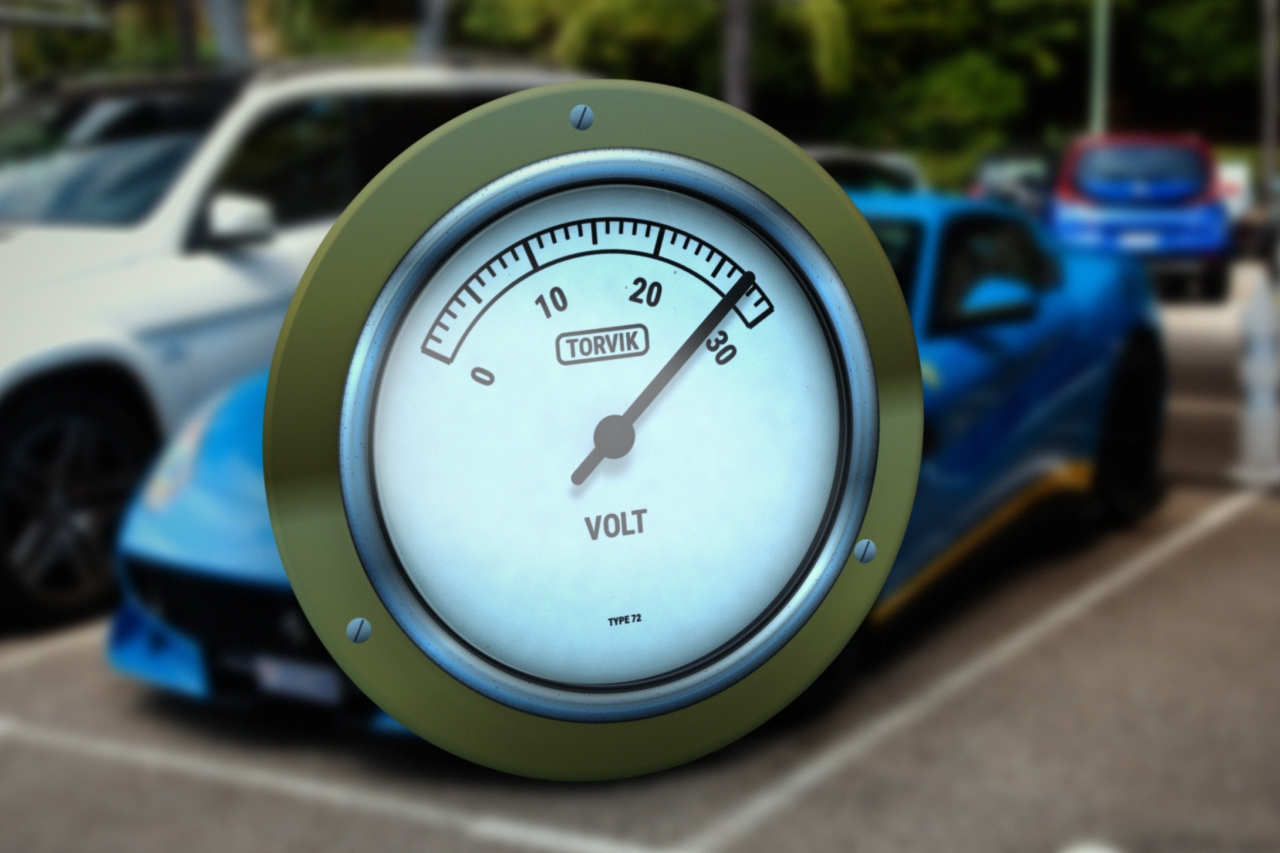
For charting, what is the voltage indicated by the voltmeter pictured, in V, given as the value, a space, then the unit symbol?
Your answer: 27 V
